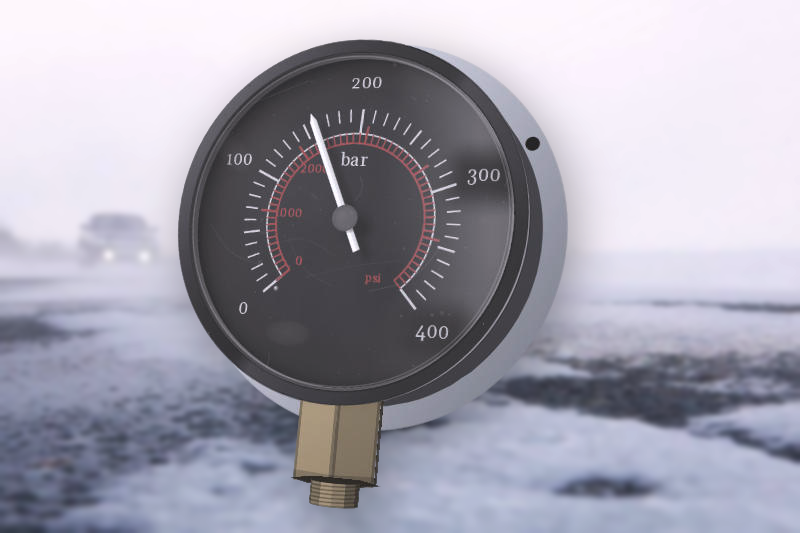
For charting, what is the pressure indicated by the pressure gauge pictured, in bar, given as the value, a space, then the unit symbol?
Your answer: 160 bar
